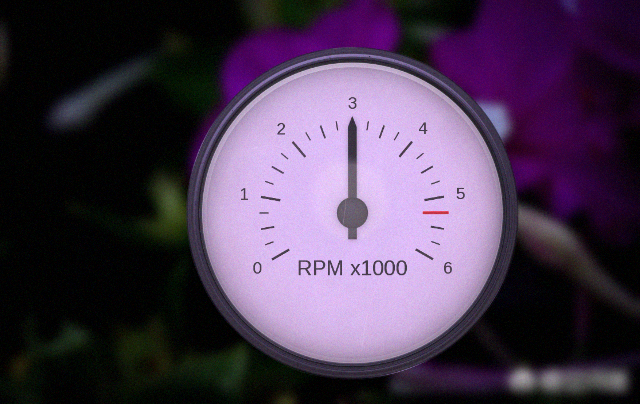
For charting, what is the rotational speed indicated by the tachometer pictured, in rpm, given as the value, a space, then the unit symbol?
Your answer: 3000 rpm
